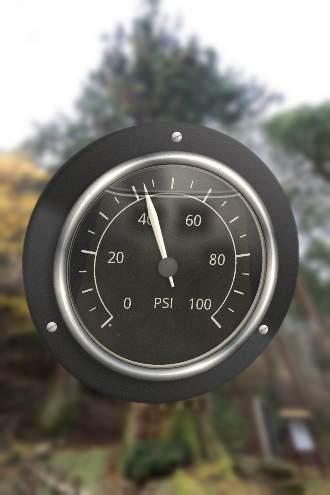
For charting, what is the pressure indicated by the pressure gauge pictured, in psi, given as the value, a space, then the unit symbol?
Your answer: 42.5 psi
